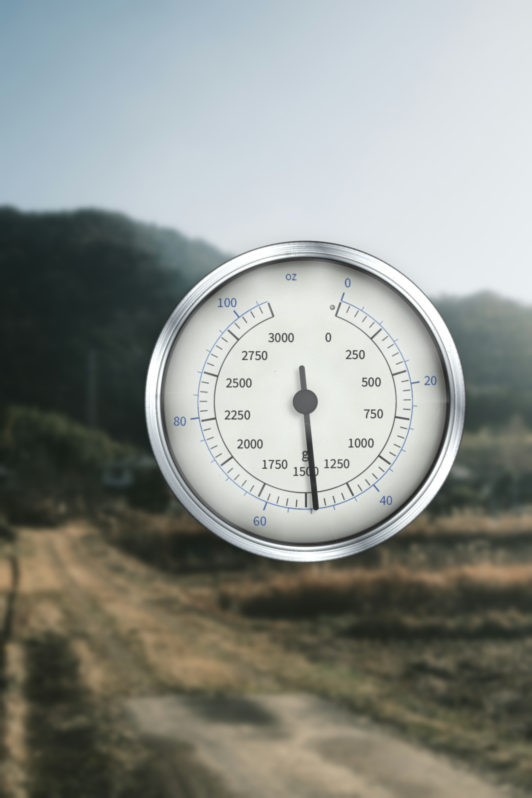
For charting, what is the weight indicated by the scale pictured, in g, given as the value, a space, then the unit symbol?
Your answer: 1450 g
